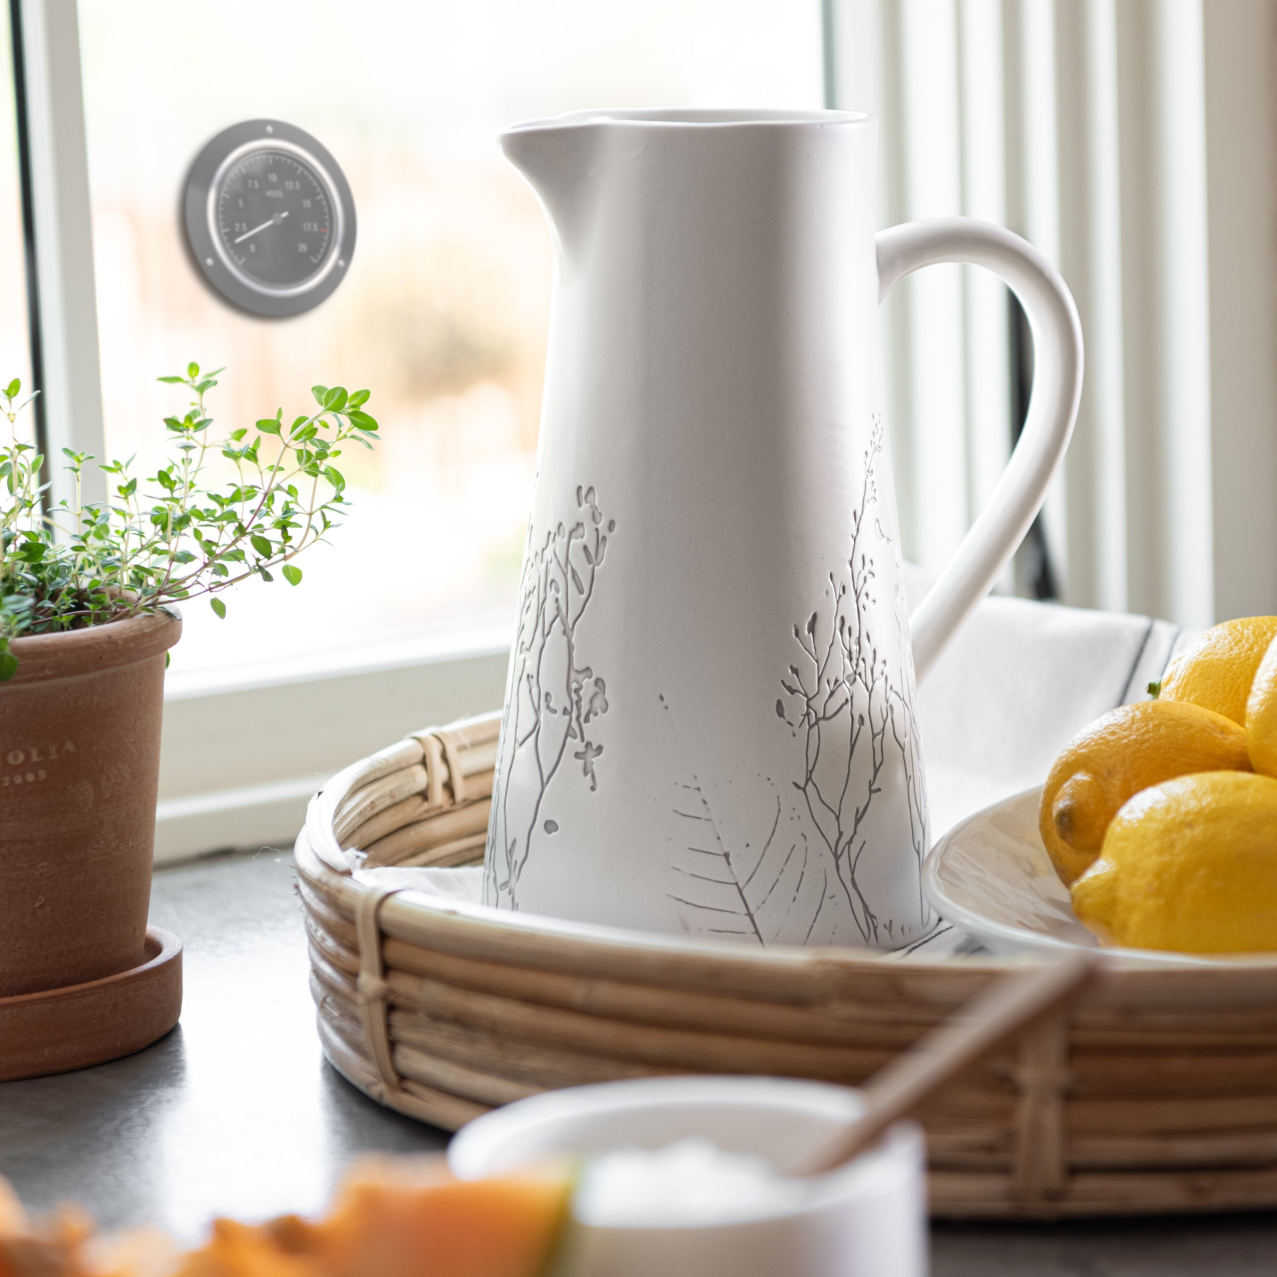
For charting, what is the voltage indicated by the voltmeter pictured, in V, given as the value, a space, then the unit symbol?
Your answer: 1.5 V
